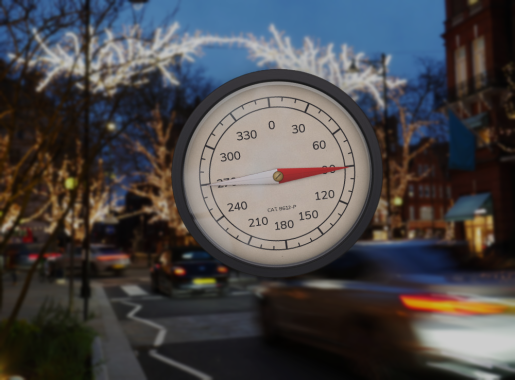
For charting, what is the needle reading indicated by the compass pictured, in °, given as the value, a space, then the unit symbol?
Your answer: 90 °
